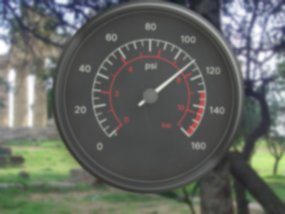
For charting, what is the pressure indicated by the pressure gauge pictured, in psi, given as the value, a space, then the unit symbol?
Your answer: 110 psi
